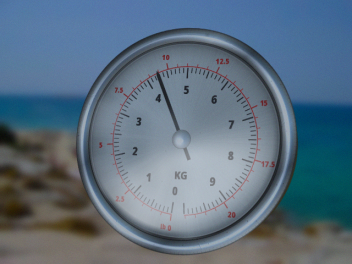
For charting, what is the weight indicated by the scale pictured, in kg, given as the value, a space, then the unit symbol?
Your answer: 4.3 kg
